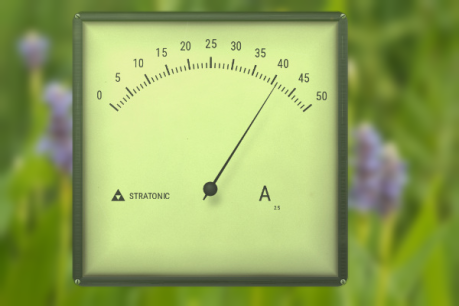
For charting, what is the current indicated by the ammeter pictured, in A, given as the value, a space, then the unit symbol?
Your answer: 41 A
